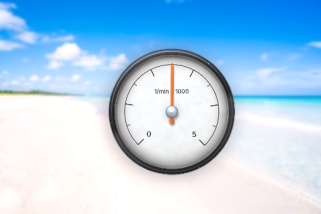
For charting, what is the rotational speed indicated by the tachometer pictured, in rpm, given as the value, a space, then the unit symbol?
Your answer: 2500 rpm
